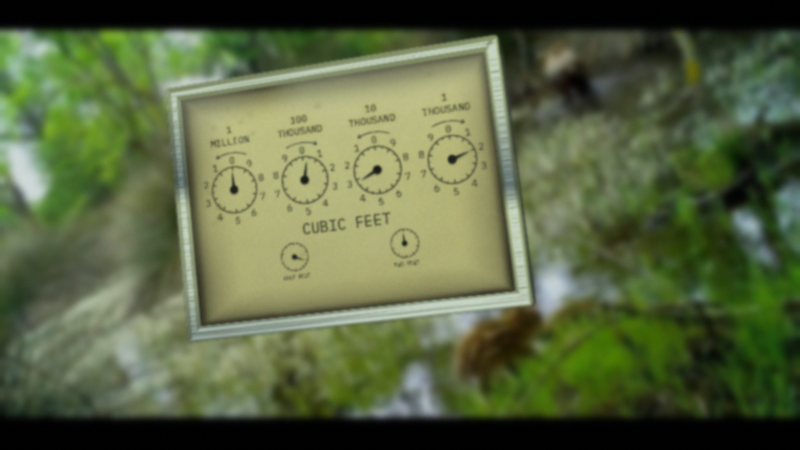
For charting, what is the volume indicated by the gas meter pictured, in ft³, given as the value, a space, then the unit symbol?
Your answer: 3200 ft³
